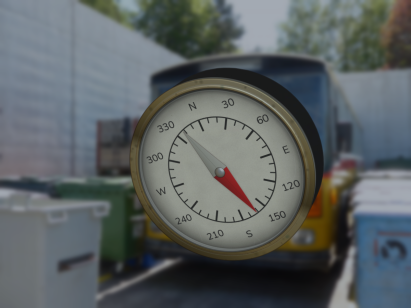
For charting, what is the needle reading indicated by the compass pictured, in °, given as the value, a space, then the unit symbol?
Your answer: 160 °
